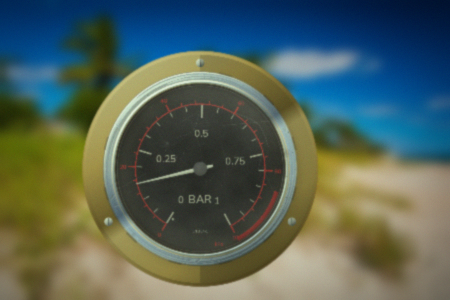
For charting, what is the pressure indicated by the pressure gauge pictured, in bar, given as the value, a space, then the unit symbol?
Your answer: 0.15 bar
